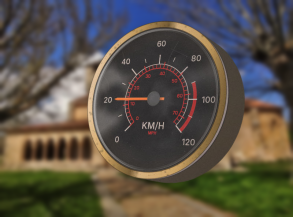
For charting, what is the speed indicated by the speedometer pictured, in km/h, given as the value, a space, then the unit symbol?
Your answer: 20 km/h
